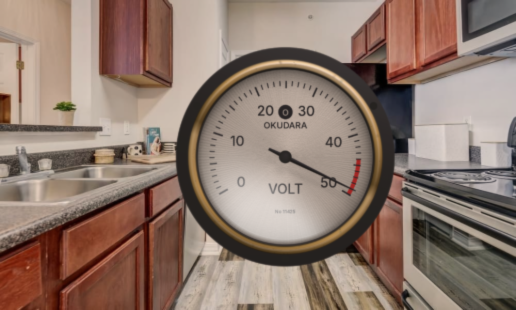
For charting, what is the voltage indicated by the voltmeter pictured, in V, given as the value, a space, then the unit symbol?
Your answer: 49 V
